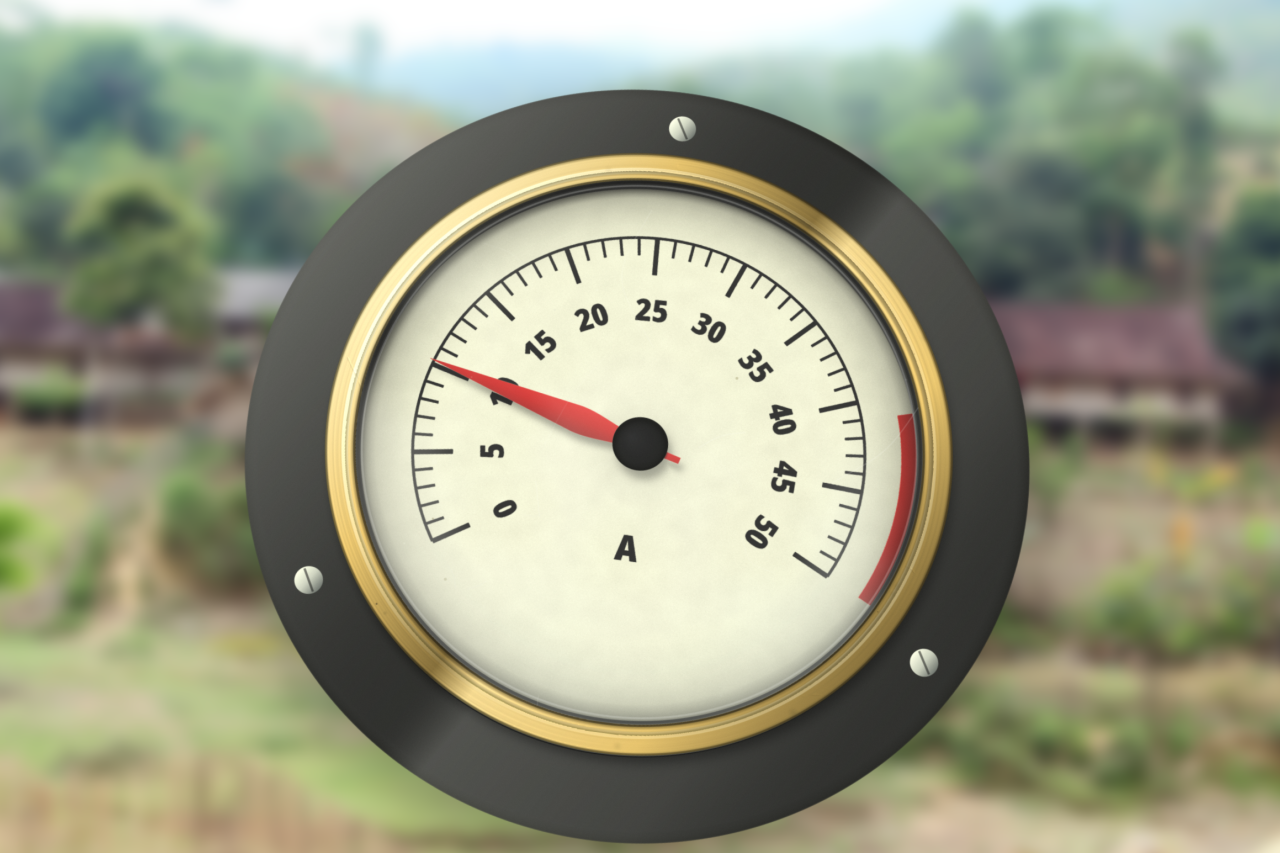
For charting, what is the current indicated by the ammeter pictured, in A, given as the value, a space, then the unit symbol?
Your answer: 10 A
